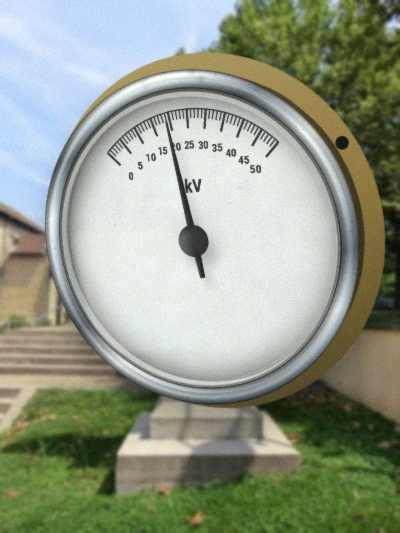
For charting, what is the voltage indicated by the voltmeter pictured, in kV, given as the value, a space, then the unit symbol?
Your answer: 20 kV
